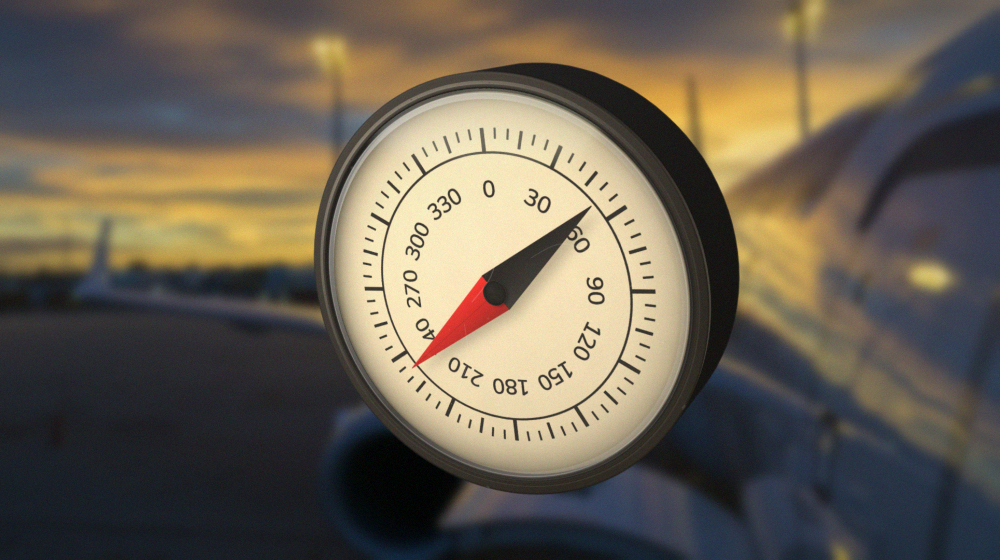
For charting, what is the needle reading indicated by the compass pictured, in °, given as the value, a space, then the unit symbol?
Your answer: 232.5 °
